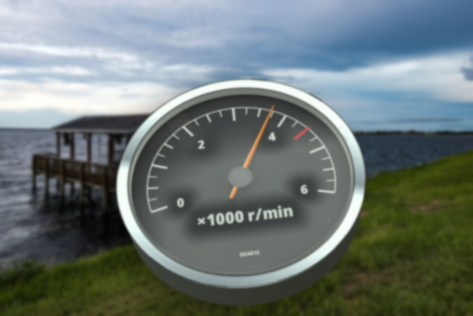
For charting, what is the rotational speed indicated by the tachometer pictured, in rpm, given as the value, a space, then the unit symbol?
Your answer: 3750 rpm
